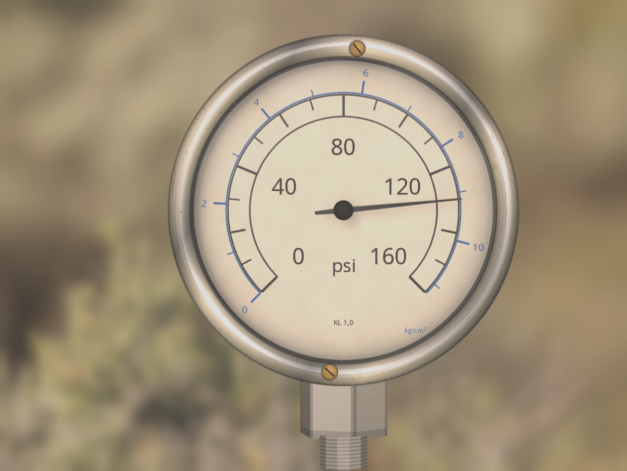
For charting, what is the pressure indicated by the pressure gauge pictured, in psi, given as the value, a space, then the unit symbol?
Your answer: 130 psi
